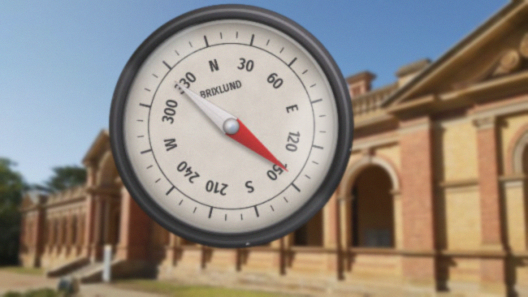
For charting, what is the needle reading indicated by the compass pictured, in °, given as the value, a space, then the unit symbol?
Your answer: 145 °
